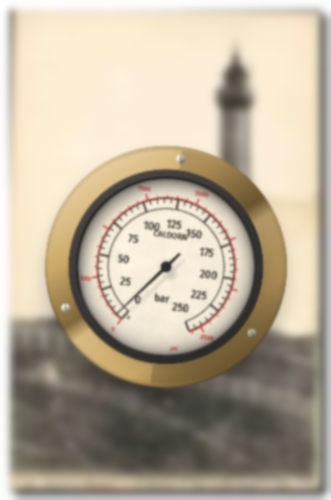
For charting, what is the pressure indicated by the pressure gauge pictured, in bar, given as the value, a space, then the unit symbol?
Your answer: 5 bar
